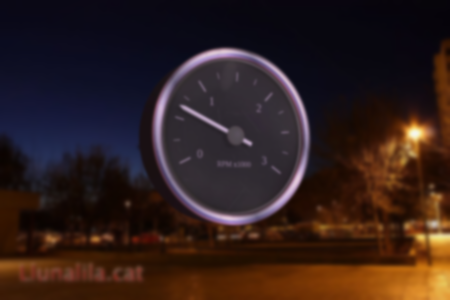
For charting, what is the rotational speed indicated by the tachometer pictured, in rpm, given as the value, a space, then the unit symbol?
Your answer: 625 rpm
